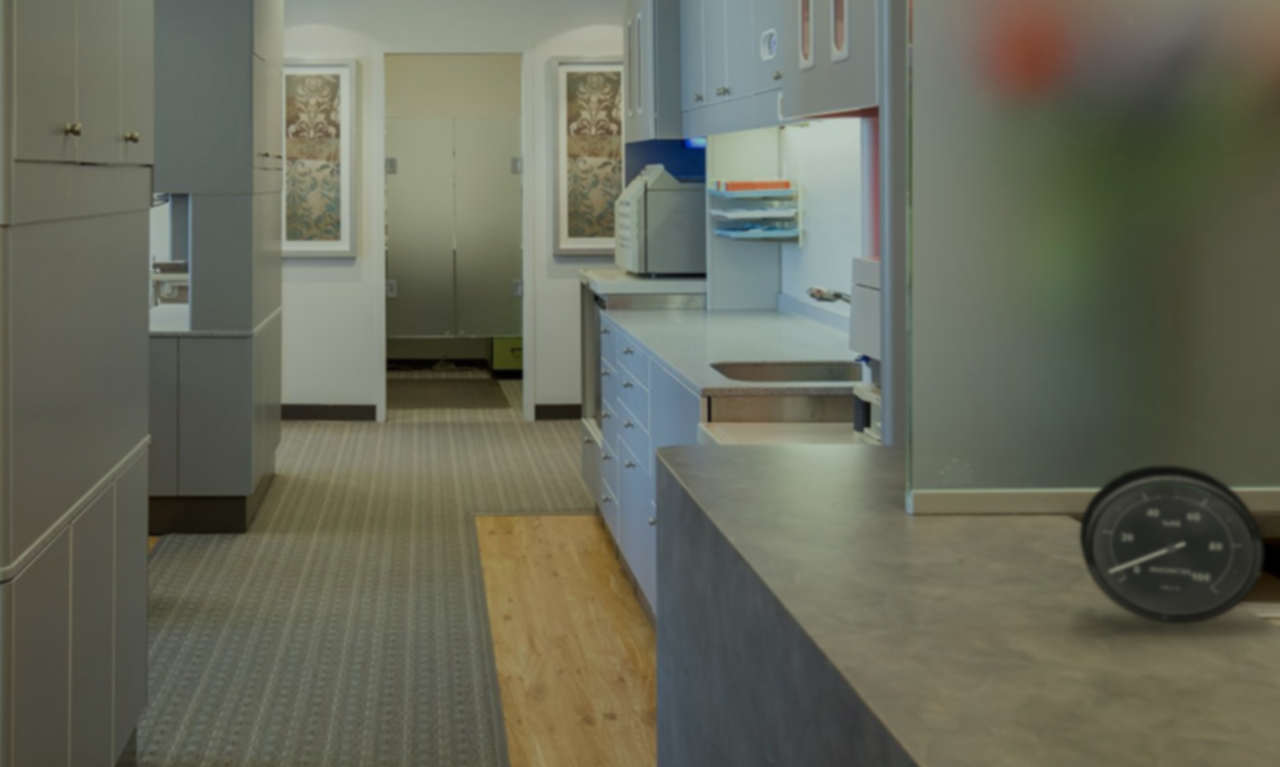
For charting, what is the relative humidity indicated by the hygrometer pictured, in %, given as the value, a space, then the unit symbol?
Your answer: 5 %
